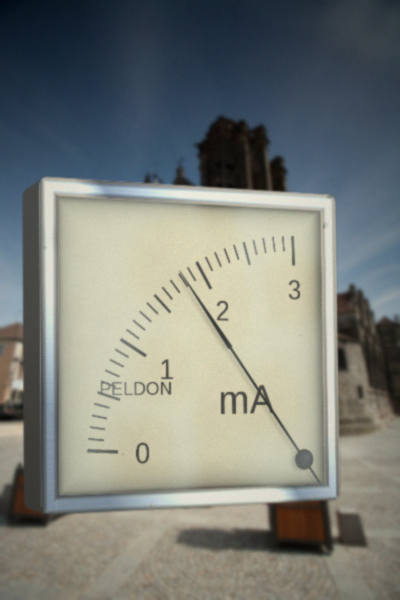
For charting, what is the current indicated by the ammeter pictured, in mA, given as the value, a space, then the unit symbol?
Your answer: 1.8 mA
